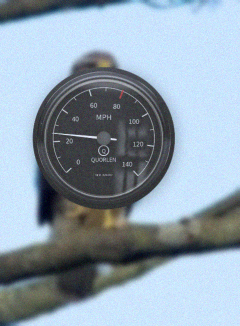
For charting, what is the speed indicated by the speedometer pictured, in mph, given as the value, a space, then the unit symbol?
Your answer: 25 mph
